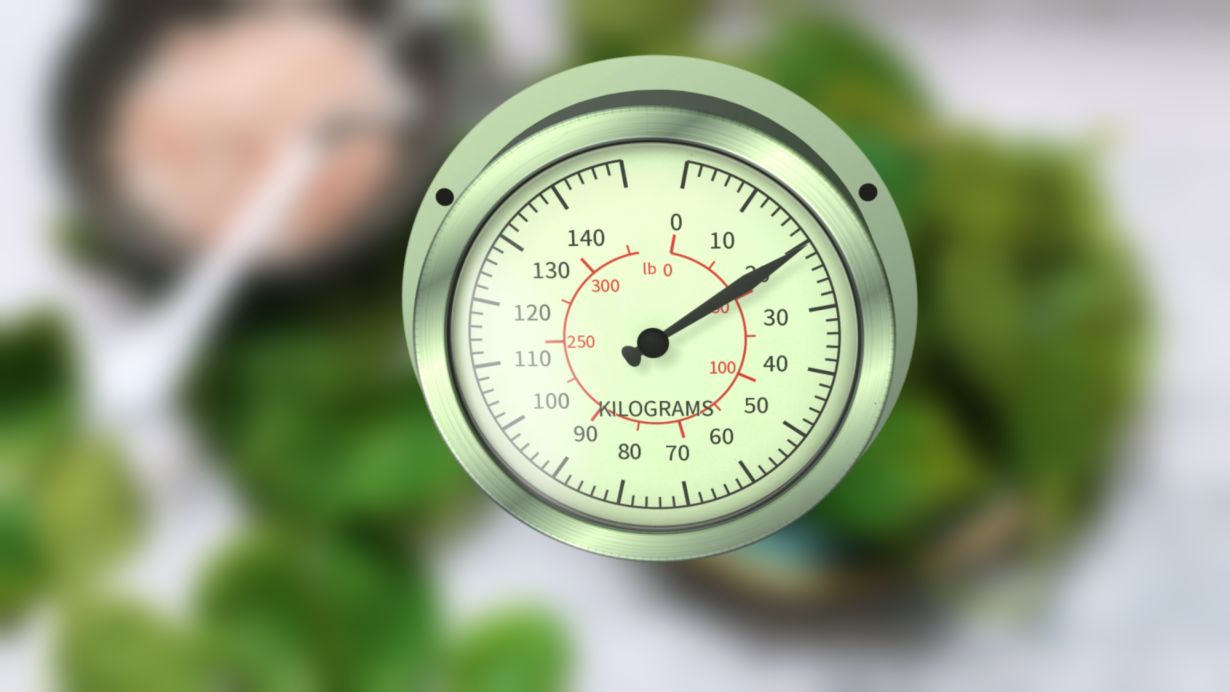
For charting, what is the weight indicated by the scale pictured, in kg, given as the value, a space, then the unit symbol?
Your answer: 20 kg
